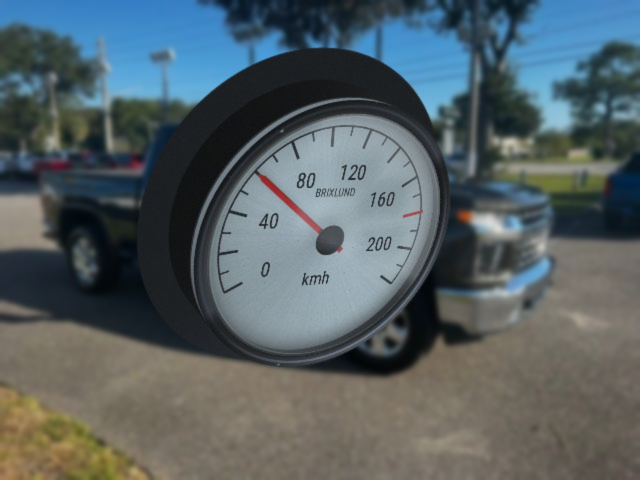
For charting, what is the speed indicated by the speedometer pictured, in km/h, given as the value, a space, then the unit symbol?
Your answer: 60 km/h
